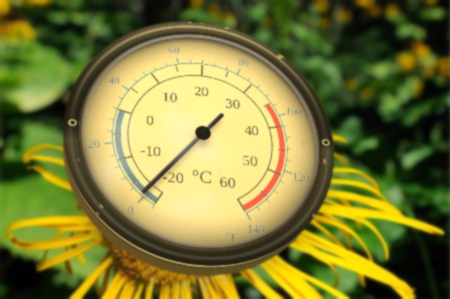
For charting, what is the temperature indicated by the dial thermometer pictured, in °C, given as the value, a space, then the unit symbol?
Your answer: -17.5 °C
